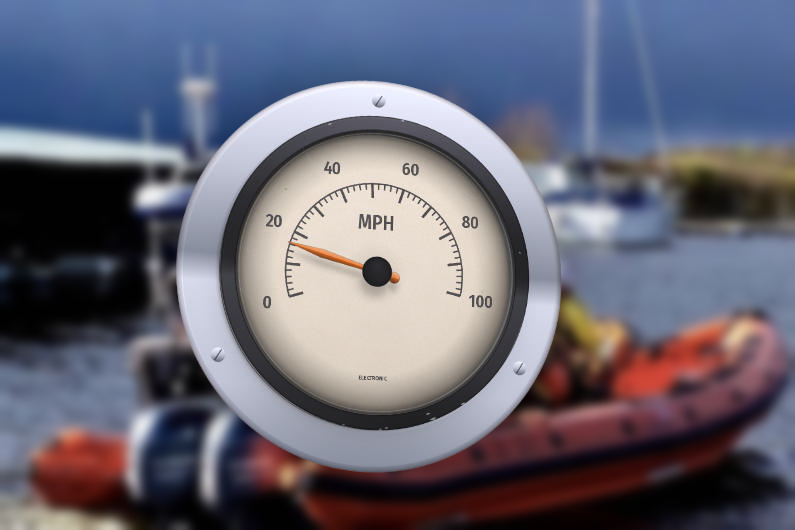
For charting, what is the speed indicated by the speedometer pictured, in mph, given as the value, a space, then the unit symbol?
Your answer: 16 mph
